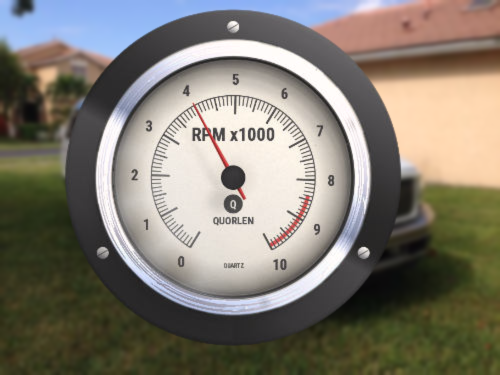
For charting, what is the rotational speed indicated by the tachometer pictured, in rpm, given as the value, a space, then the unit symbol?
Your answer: 4000 rpm
